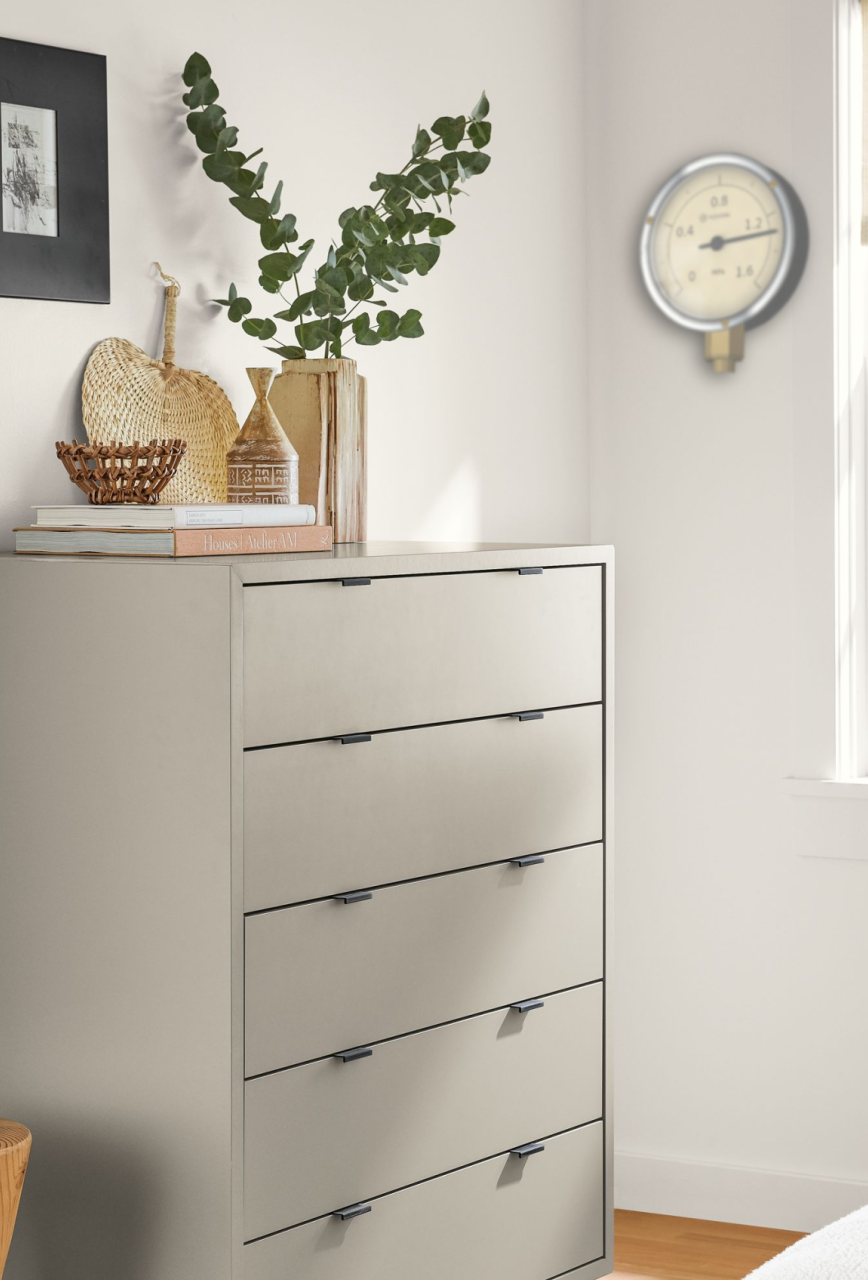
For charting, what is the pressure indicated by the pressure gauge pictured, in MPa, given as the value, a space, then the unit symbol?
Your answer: 1.3 MPa
